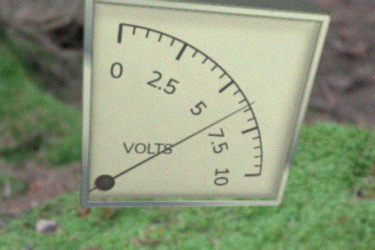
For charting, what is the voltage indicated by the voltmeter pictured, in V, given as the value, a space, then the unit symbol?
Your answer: 6.25 V
